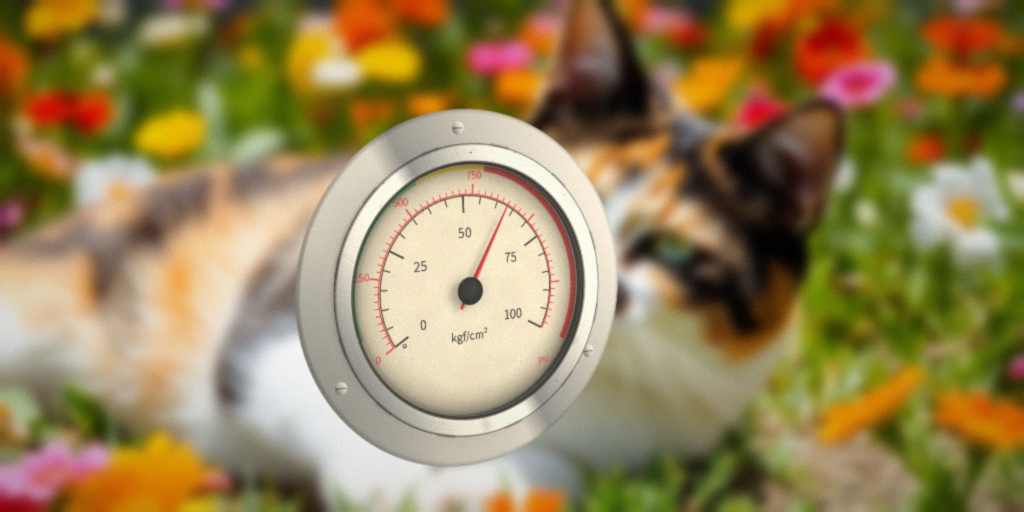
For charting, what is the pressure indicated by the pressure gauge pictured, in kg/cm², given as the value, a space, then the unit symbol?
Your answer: 62.5 kg/cm²
